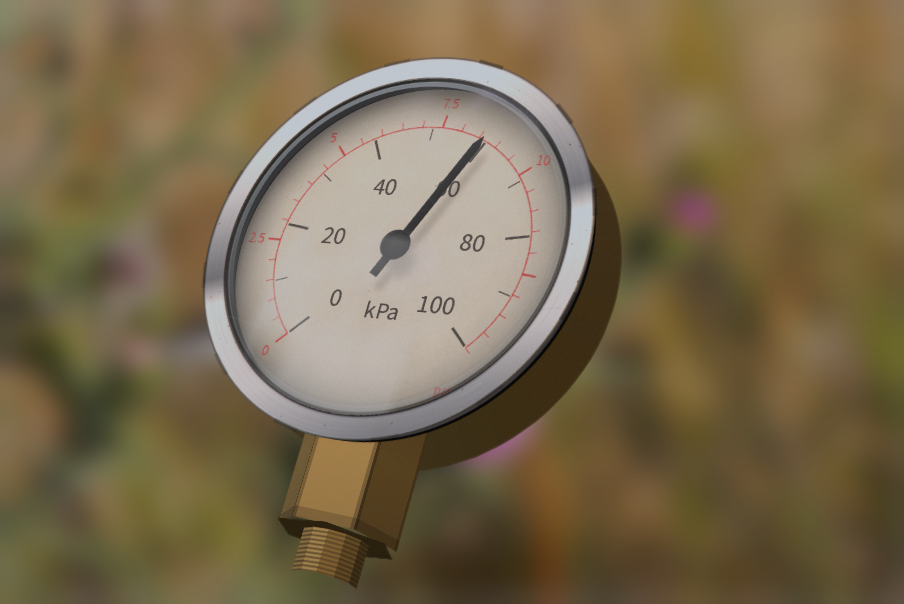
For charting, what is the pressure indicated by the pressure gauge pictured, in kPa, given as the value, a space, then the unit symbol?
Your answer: 60 kPa
